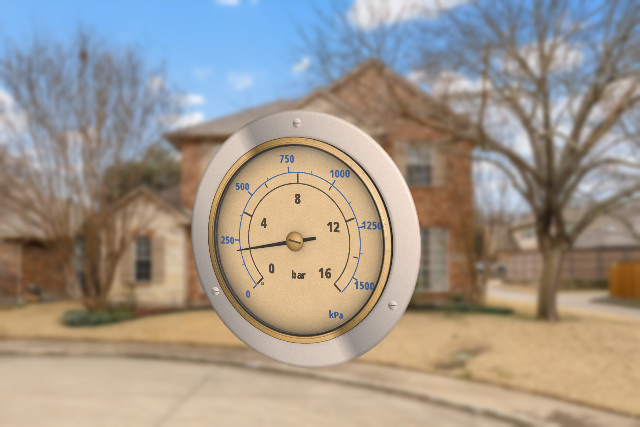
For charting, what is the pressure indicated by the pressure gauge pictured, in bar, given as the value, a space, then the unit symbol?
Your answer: 2 bar
